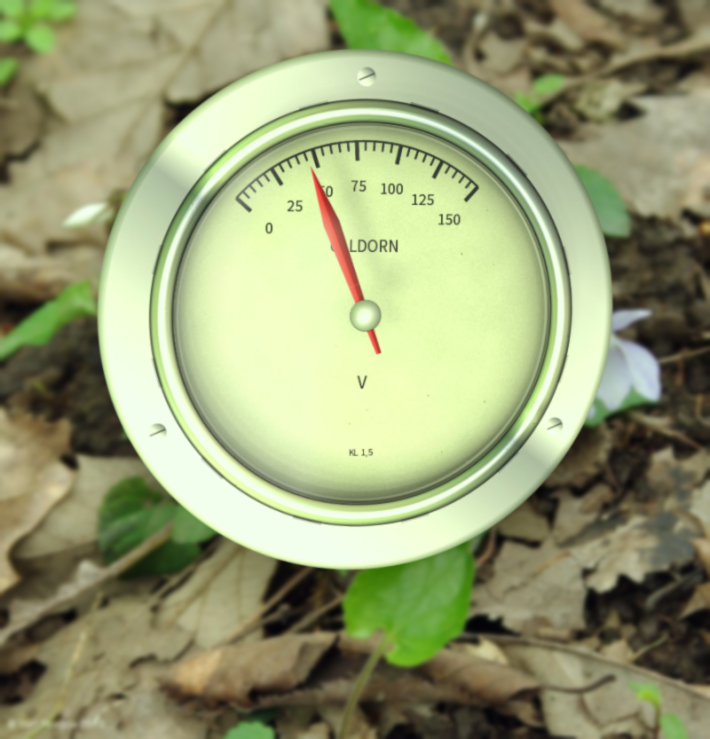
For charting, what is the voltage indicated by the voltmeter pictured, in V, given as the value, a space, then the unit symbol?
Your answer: 45 V
